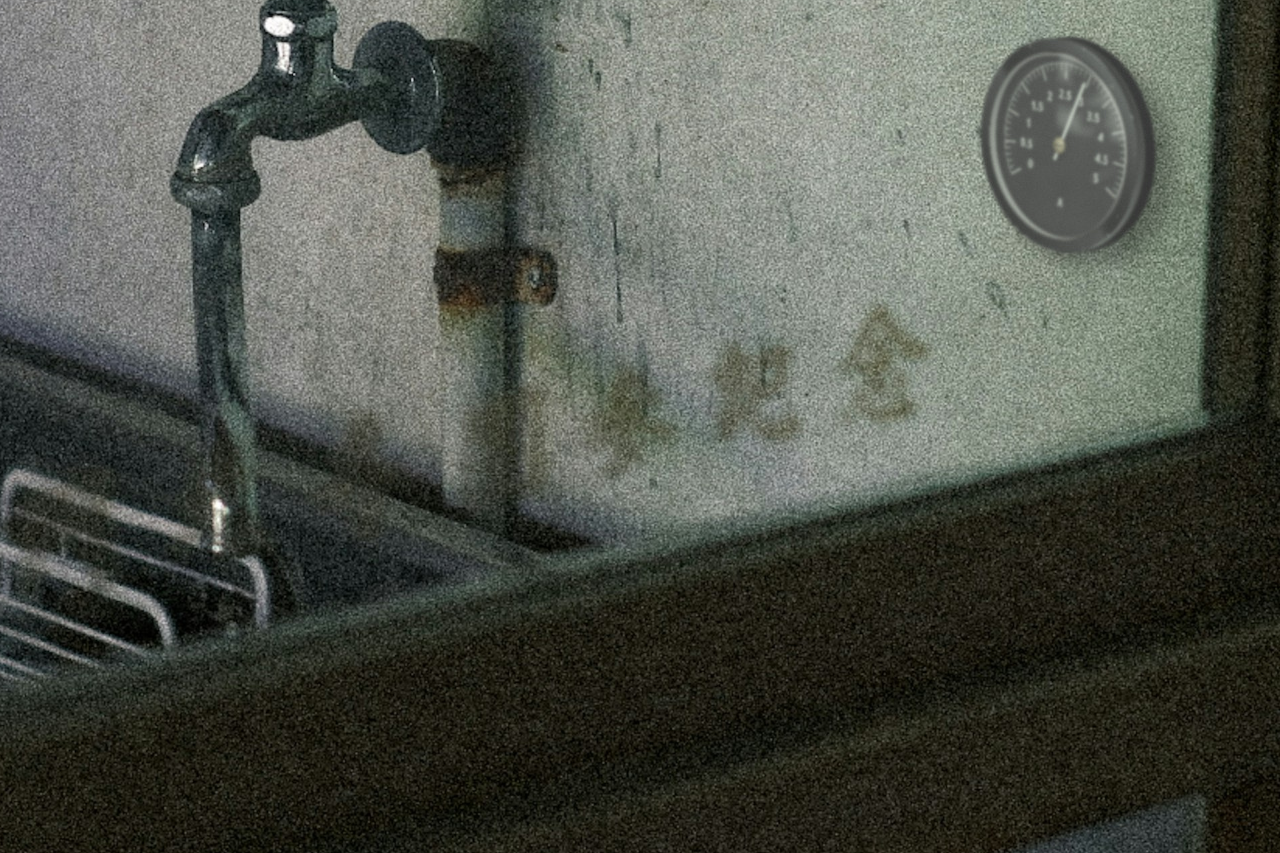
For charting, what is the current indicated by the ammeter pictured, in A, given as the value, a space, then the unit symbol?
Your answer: 3 A
